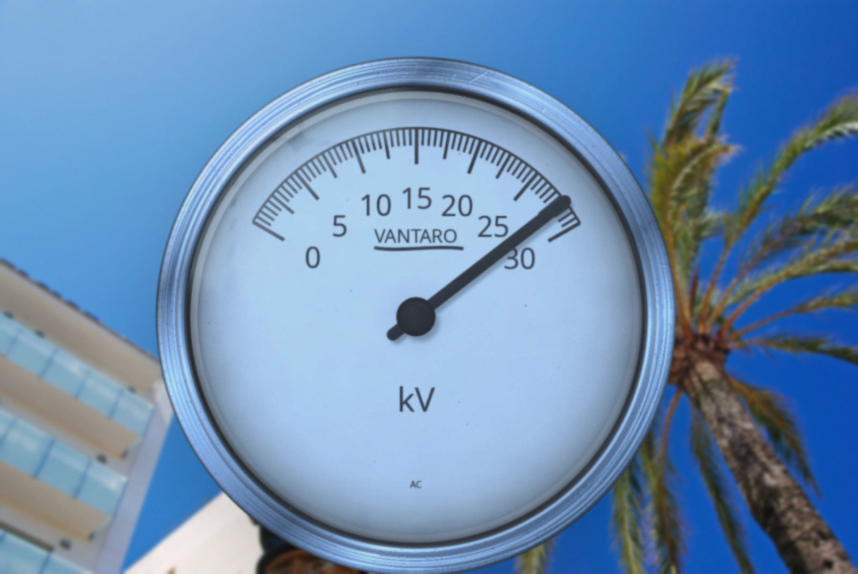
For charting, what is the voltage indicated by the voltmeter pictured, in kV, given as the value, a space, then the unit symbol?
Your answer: 28 kV
